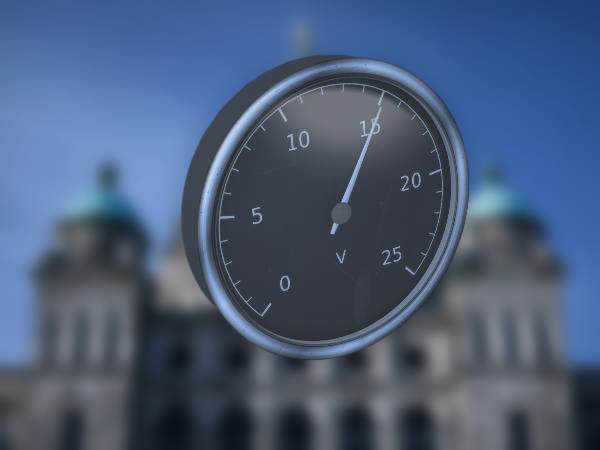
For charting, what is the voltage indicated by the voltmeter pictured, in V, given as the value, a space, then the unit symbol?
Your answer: 15 V
